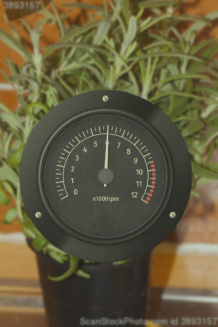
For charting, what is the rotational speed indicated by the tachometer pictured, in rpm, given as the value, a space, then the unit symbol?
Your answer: 6000 rpm
